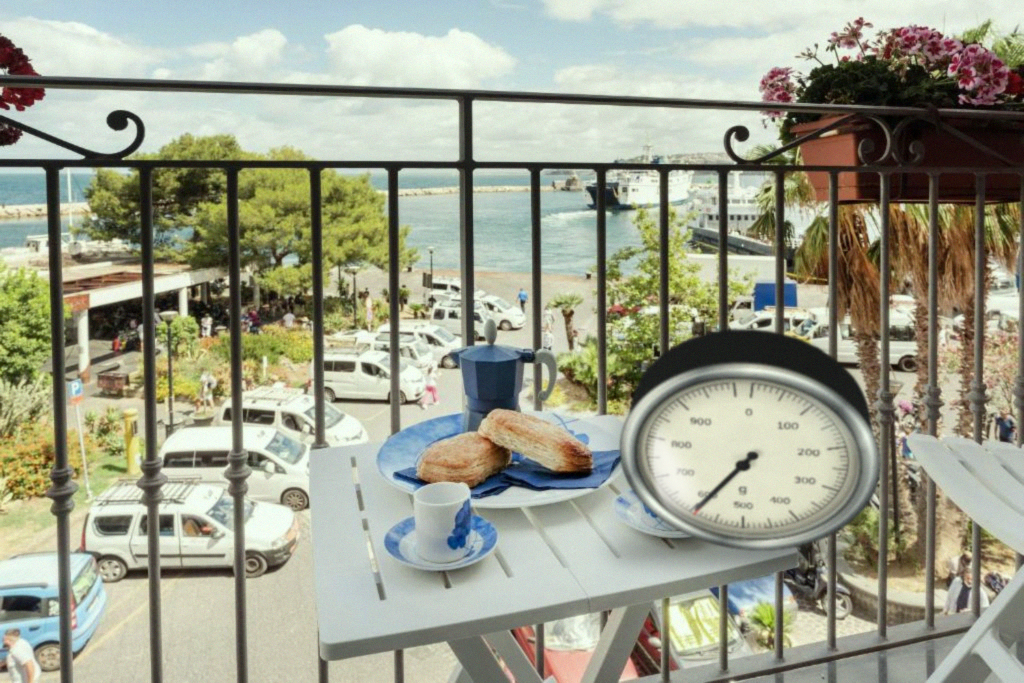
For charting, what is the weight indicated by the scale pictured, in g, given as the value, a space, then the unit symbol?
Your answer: 600 g
